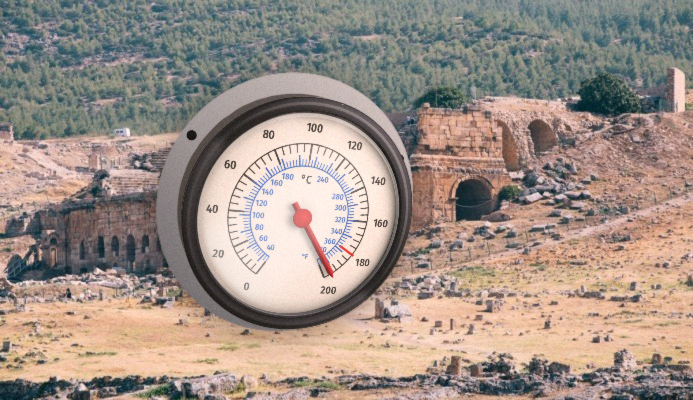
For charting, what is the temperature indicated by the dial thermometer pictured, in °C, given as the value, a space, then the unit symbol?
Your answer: 196 °C
